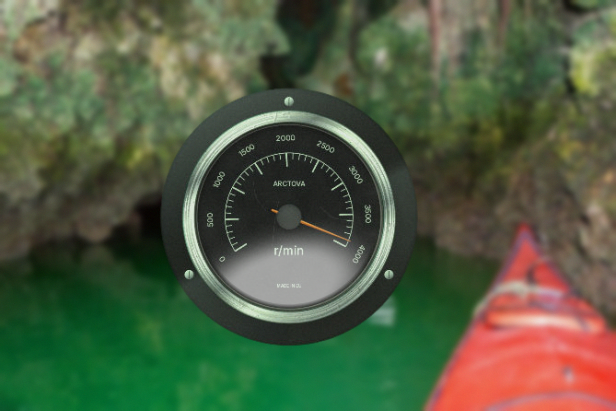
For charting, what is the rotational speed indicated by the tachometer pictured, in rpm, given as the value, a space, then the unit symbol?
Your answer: 3900 rpm
